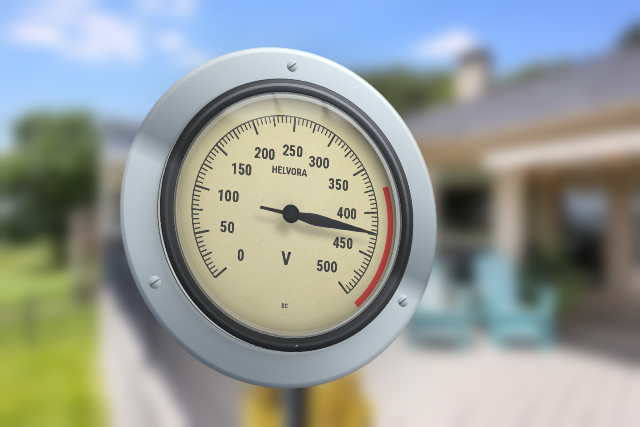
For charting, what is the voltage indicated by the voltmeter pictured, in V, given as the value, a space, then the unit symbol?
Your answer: 425 V
